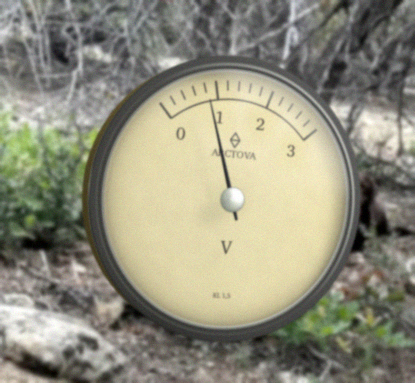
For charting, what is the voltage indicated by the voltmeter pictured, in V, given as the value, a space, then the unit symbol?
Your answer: 0.8 V
